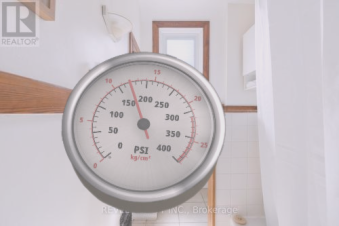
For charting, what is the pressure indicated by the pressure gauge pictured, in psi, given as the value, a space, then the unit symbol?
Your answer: 170 psi
